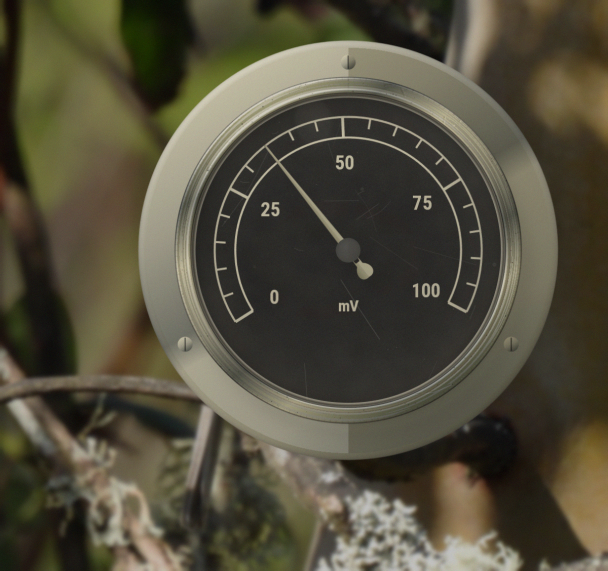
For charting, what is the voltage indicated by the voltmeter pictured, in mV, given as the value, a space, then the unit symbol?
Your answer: 35 mV
